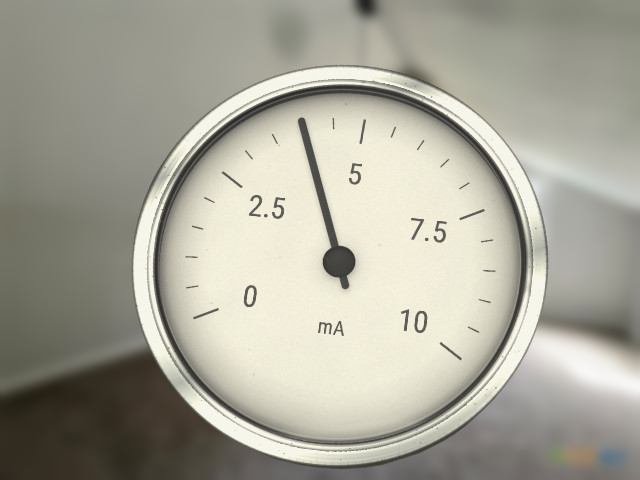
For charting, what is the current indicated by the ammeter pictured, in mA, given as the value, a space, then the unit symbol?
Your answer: 4 mA
